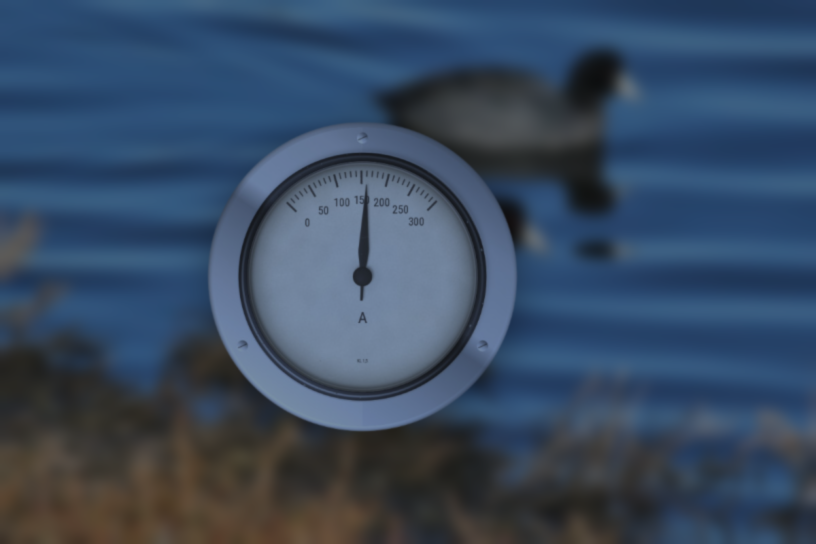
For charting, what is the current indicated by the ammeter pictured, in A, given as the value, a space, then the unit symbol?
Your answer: 160 A
